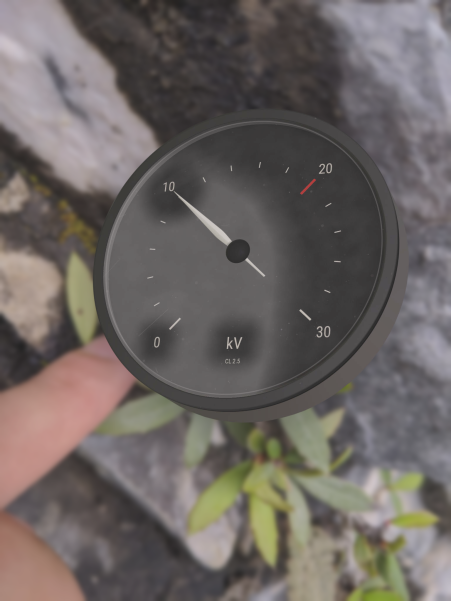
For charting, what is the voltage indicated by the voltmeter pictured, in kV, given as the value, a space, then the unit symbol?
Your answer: 10 kV
